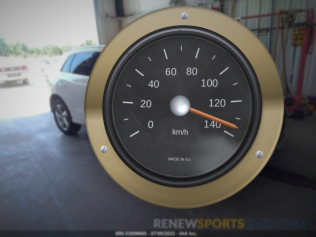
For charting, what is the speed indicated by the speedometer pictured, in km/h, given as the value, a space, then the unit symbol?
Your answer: 135 km/h
